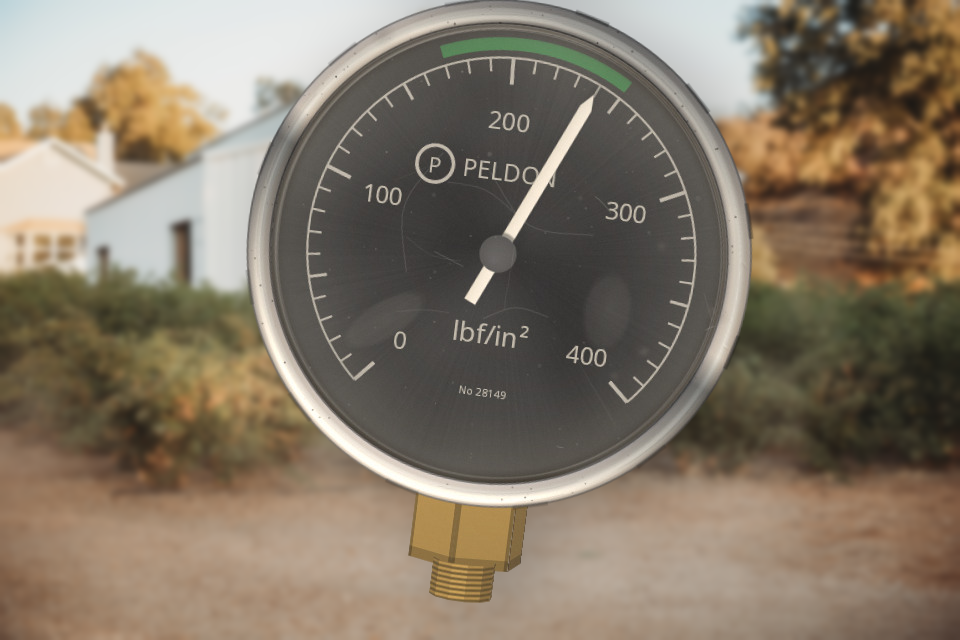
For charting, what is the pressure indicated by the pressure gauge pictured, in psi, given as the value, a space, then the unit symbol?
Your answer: 240 psi
